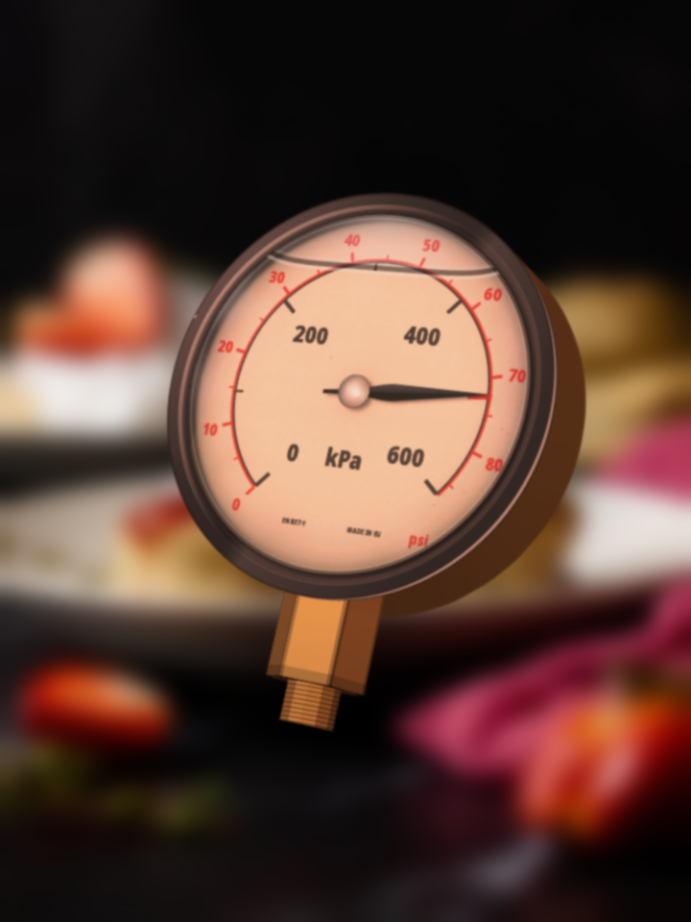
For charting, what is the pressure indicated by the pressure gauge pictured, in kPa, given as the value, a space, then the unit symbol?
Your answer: 500 kPa
